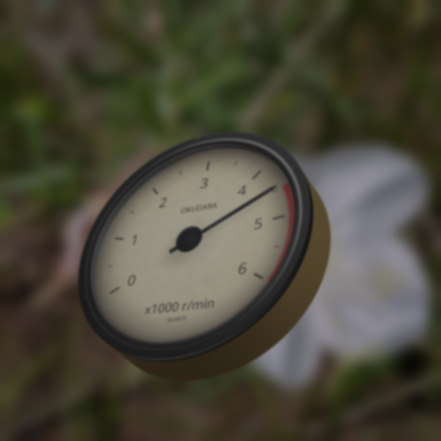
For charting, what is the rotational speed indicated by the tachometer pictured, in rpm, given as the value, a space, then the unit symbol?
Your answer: 4500 rpm
